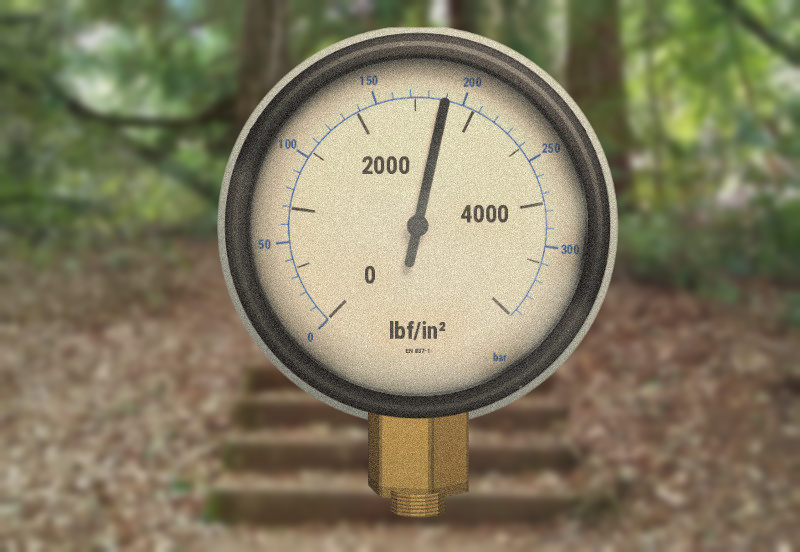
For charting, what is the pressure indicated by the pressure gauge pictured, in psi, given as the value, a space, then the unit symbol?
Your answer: 2750 psi
